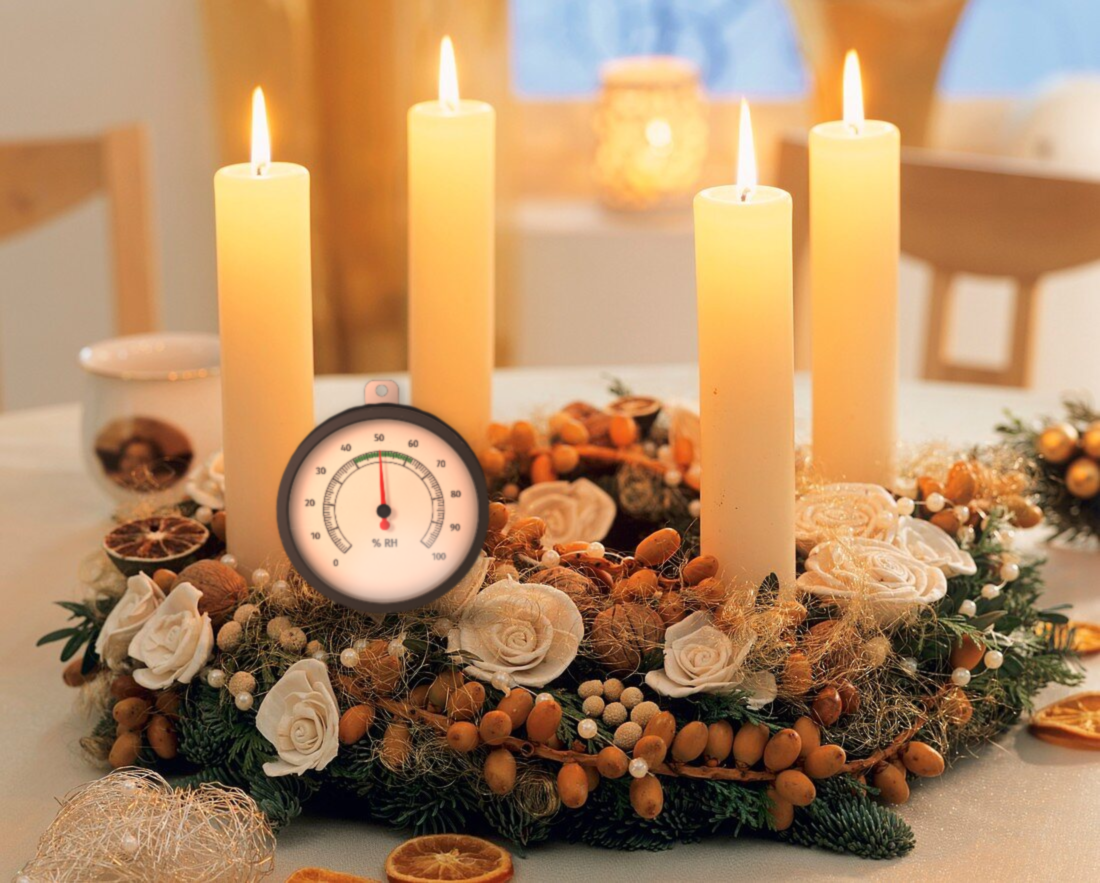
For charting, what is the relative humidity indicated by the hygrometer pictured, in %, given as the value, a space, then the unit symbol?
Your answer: 50 %
